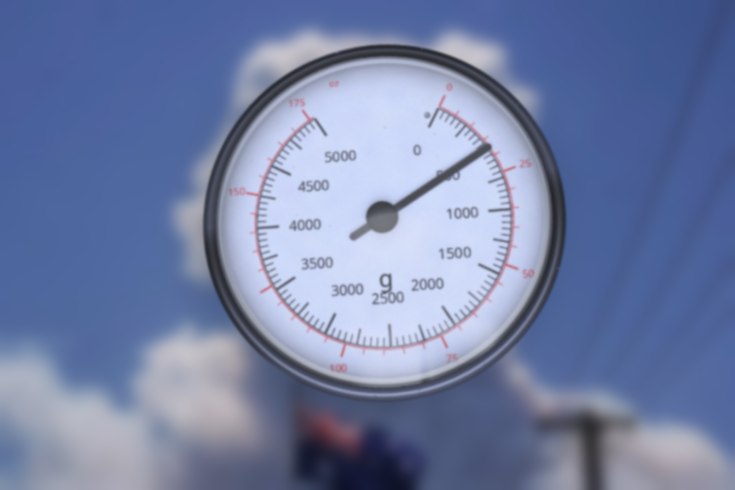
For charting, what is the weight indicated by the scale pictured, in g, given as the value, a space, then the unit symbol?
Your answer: 500 g
